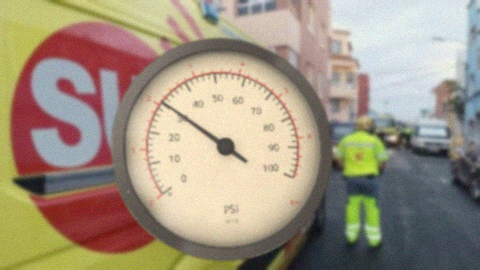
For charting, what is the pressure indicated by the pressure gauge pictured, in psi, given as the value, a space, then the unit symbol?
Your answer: 30 psi
